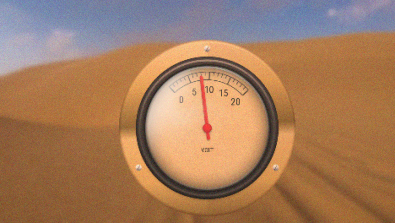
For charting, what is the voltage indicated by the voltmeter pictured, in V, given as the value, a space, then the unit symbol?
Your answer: 8 V
